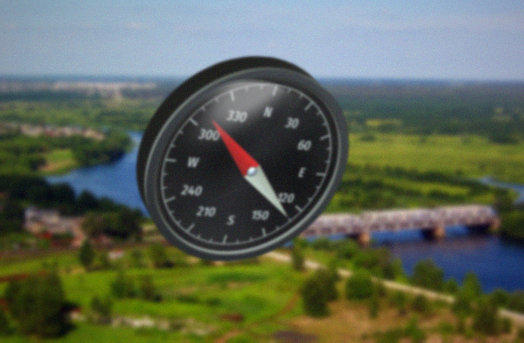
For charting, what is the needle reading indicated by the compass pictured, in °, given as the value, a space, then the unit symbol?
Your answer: 310 °
